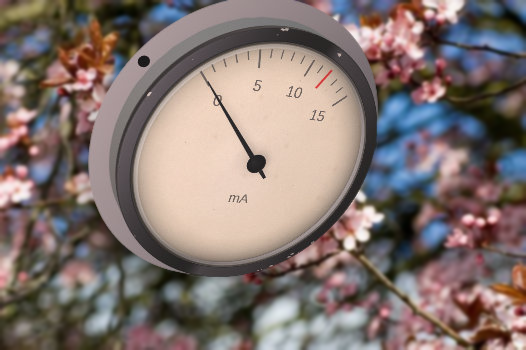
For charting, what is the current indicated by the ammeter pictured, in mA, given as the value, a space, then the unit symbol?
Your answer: 0 mA
